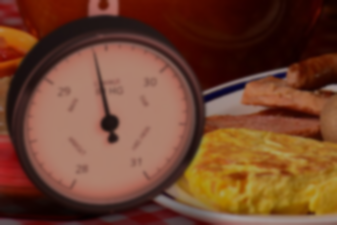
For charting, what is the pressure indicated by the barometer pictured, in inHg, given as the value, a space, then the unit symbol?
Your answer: 29.4 inHg
